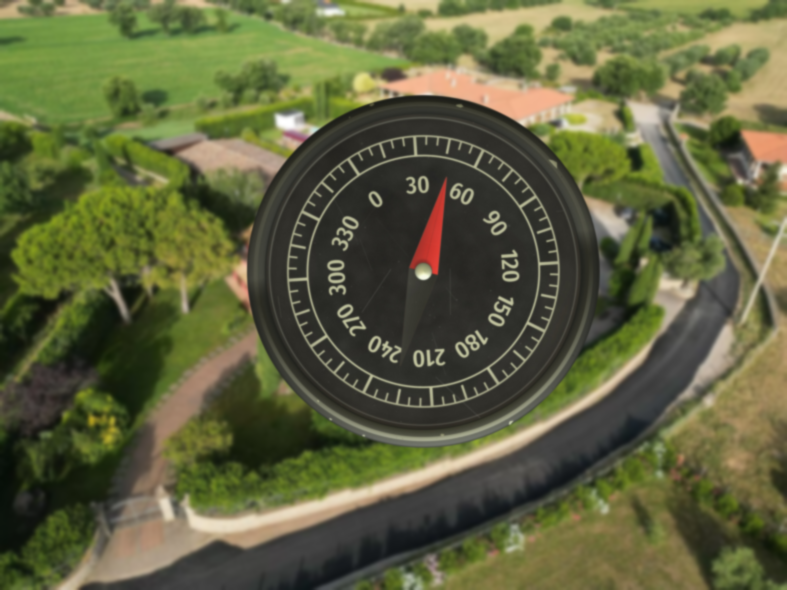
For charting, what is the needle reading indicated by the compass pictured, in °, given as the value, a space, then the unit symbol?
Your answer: 47.5 °
